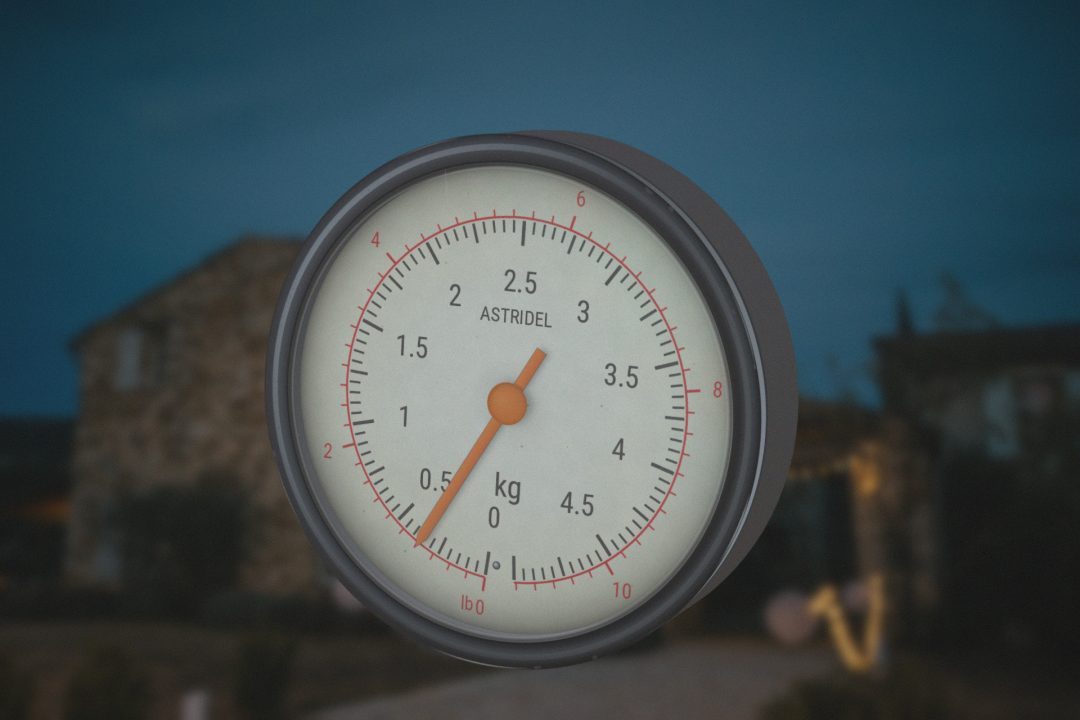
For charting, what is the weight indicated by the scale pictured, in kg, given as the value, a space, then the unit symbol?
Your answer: 0.35 kg
